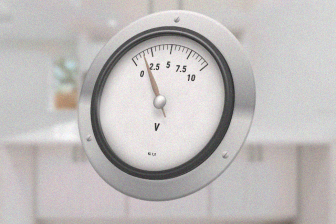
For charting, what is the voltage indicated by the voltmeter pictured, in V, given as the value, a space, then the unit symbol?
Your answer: 1.5 V
